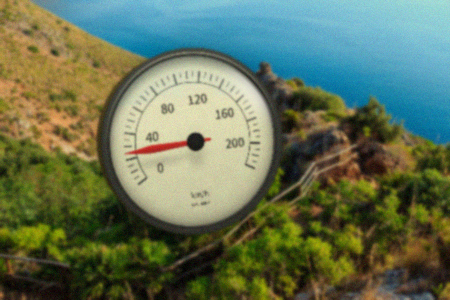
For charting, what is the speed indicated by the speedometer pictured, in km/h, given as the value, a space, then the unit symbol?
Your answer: 25 km/h
